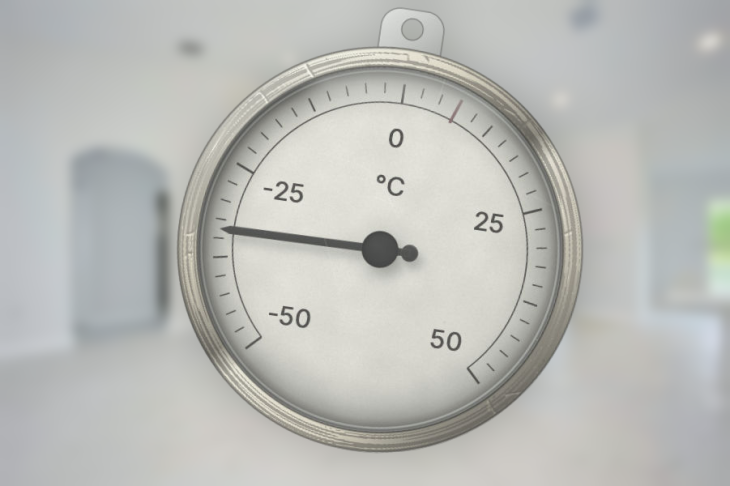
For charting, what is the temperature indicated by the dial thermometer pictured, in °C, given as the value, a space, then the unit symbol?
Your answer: -33.75 °C
